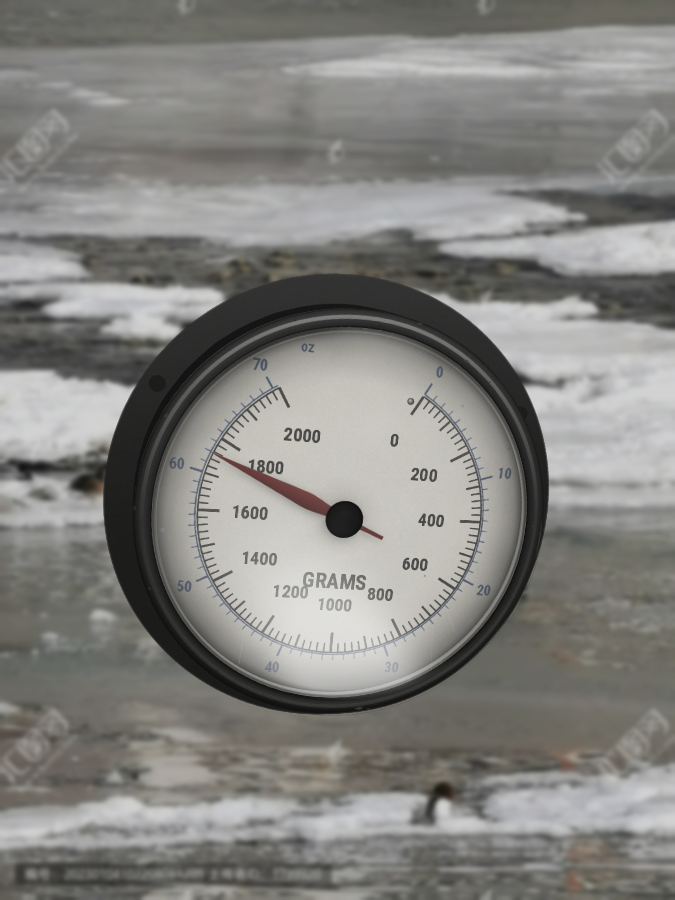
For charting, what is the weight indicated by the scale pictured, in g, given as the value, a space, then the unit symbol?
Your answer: 1760 g
